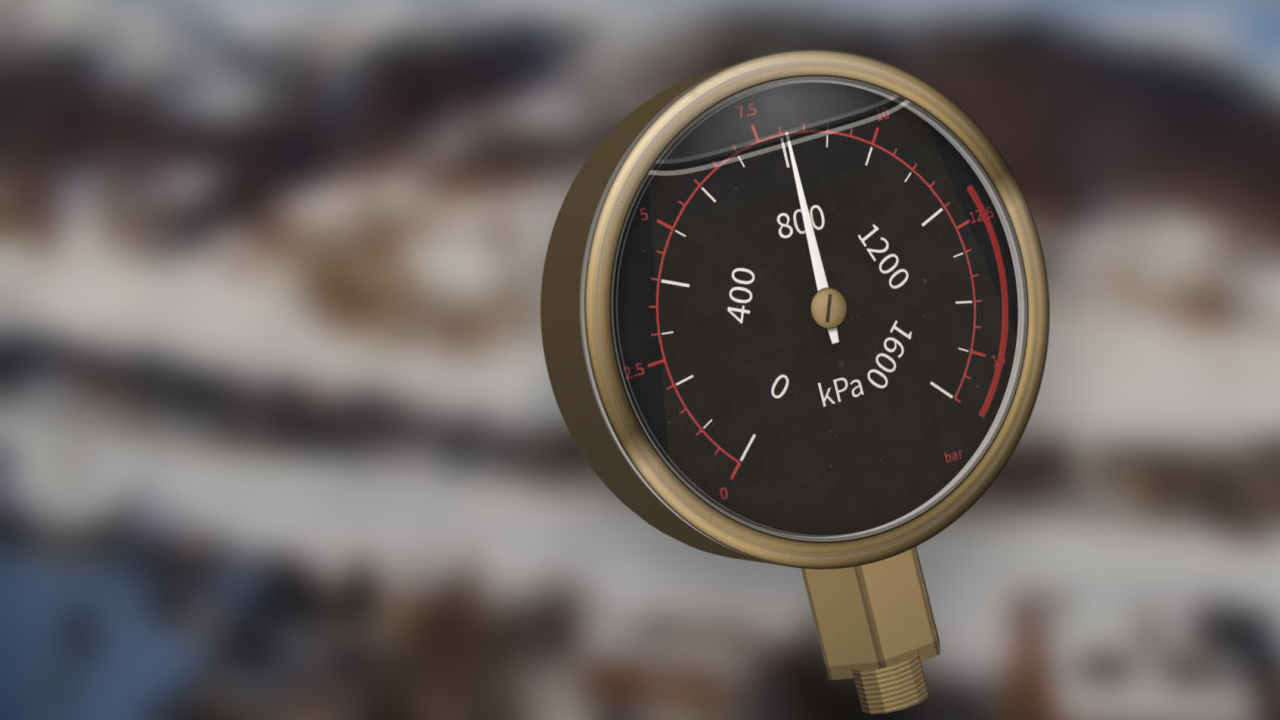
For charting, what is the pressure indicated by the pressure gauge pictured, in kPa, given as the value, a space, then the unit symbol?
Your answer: 800 kPa
